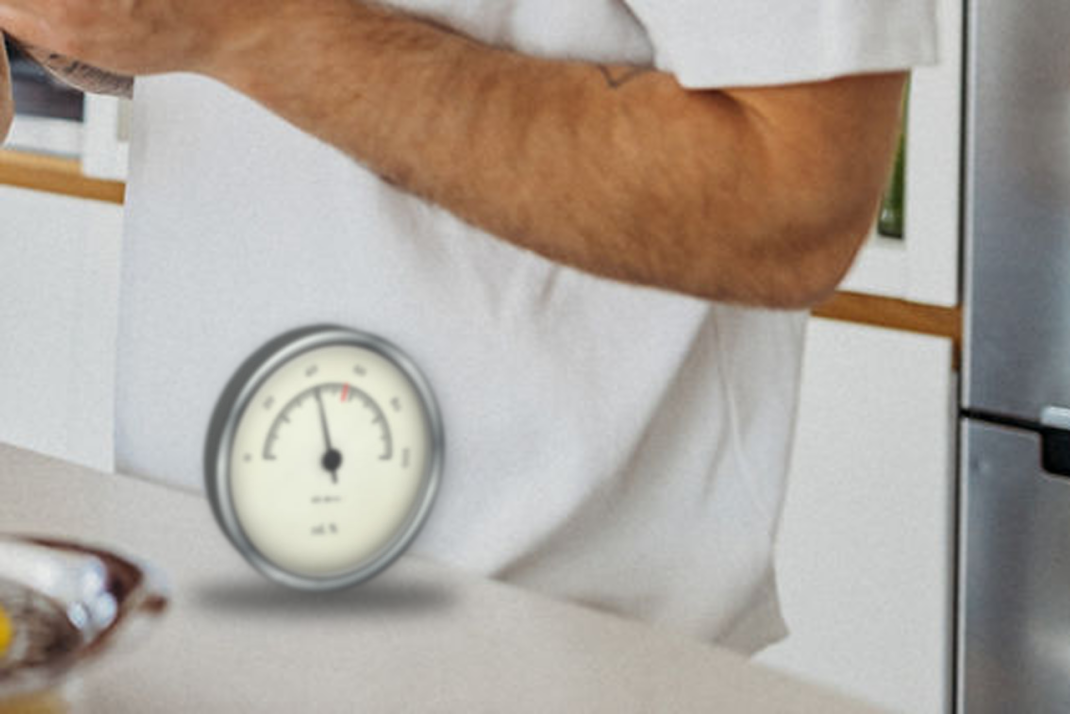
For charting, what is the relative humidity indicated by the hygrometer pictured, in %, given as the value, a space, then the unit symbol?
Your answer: 40 %
